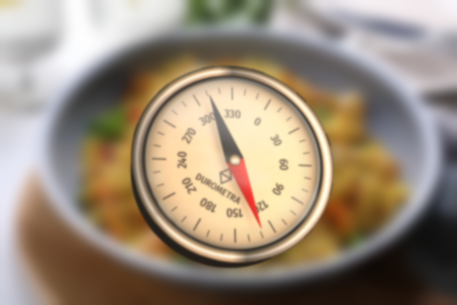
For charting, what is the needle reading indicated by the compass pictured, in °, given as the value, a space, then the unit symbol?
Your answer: 130 °
